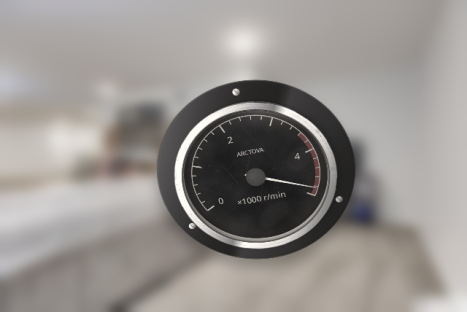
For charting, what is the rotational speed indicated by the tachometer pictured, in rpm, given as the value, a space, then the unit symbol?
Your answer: 4800 rpm
